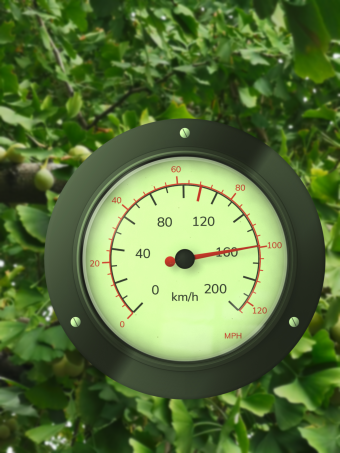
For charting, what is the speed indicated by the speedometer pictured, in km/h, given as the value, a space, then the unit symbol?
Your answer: 160 km/h
